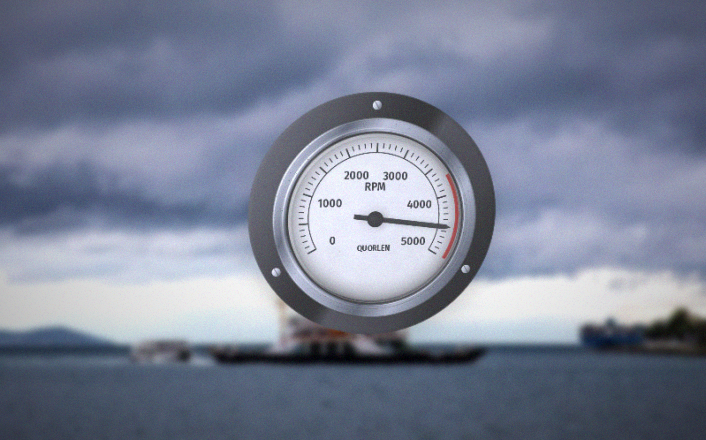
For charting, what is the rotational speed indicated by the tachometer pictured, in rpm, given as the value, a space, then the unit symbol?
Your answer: 4500 rpm
